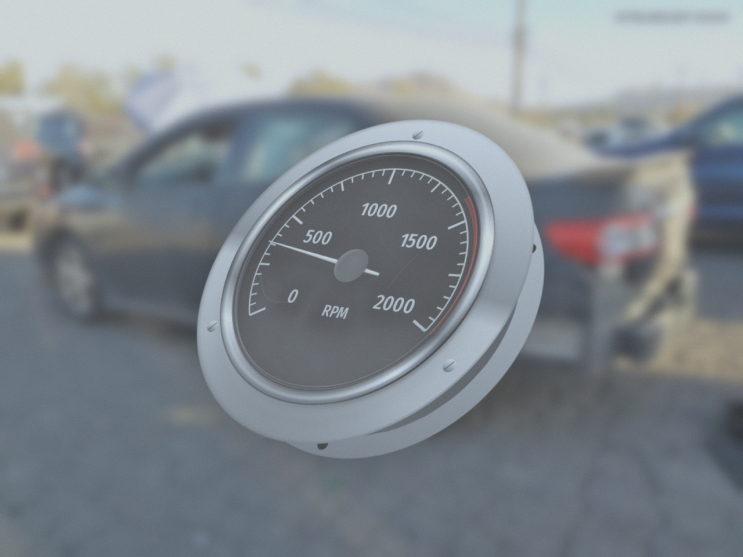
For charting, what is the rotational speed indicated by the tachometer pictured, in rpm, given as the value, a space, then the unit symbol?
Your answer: 350 rpm
